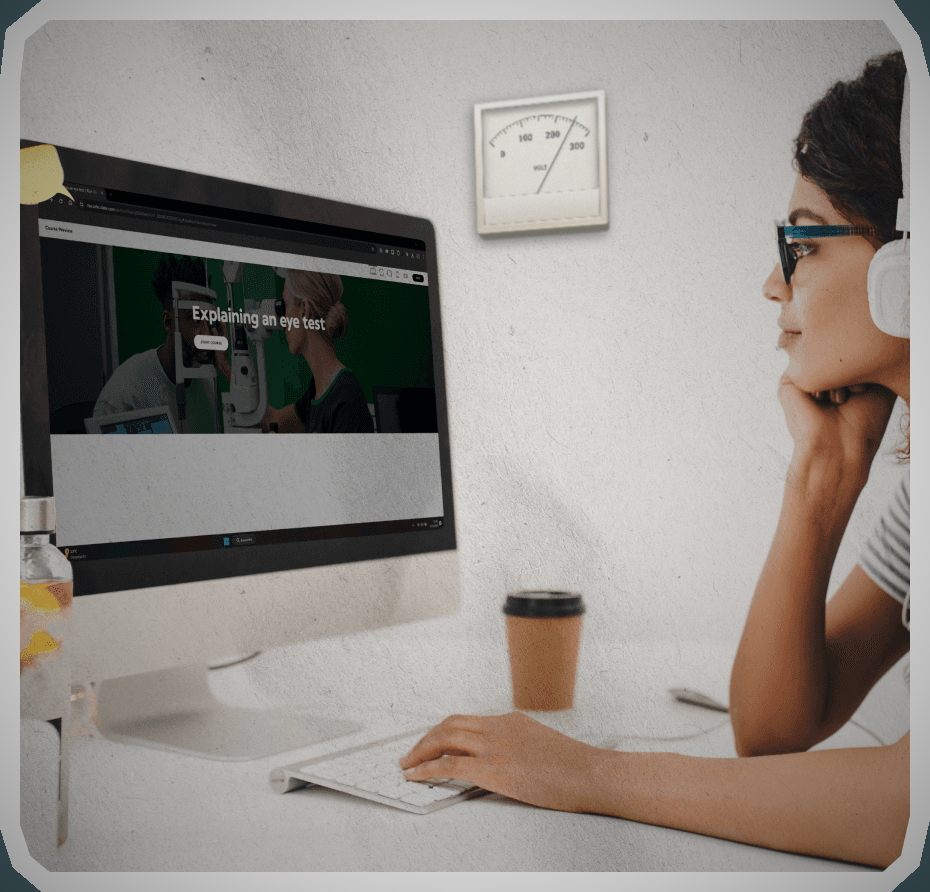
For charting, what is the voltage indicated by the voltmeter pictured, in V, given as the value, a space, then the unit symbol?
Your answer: 250 V
